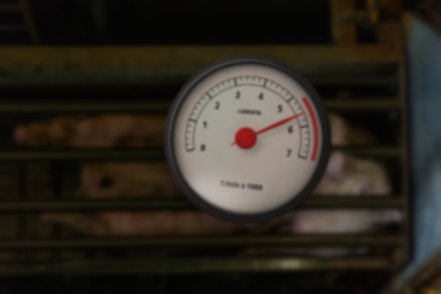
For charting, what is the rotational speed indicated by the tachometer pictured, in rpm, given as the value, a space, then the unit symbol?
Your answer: 5600 rpm
